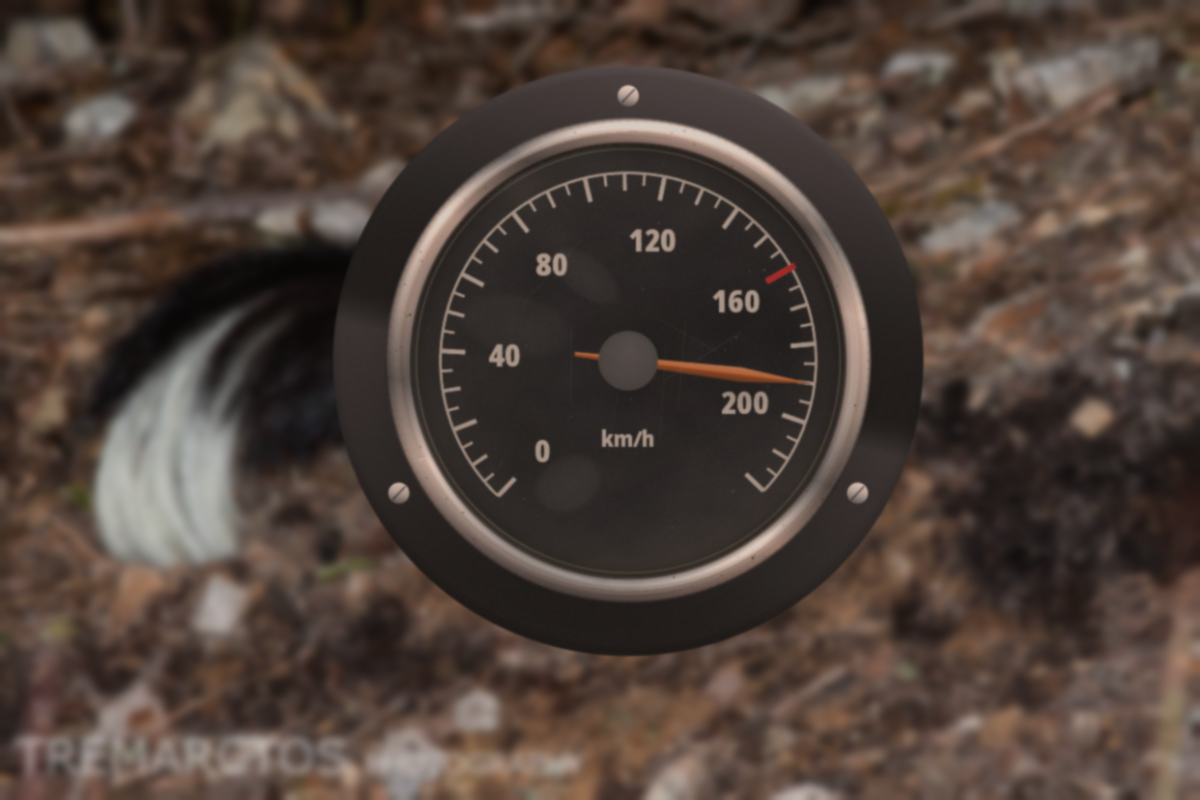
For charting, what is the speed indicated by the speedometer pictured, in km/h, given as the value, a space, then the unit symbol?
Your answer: 190 km/h
